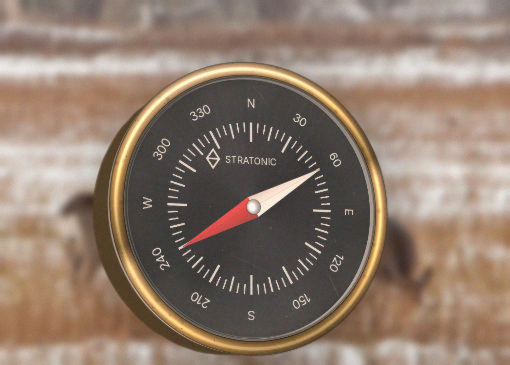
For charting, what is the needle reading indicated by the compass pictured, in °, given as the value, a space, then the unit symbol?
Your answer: 240 °
